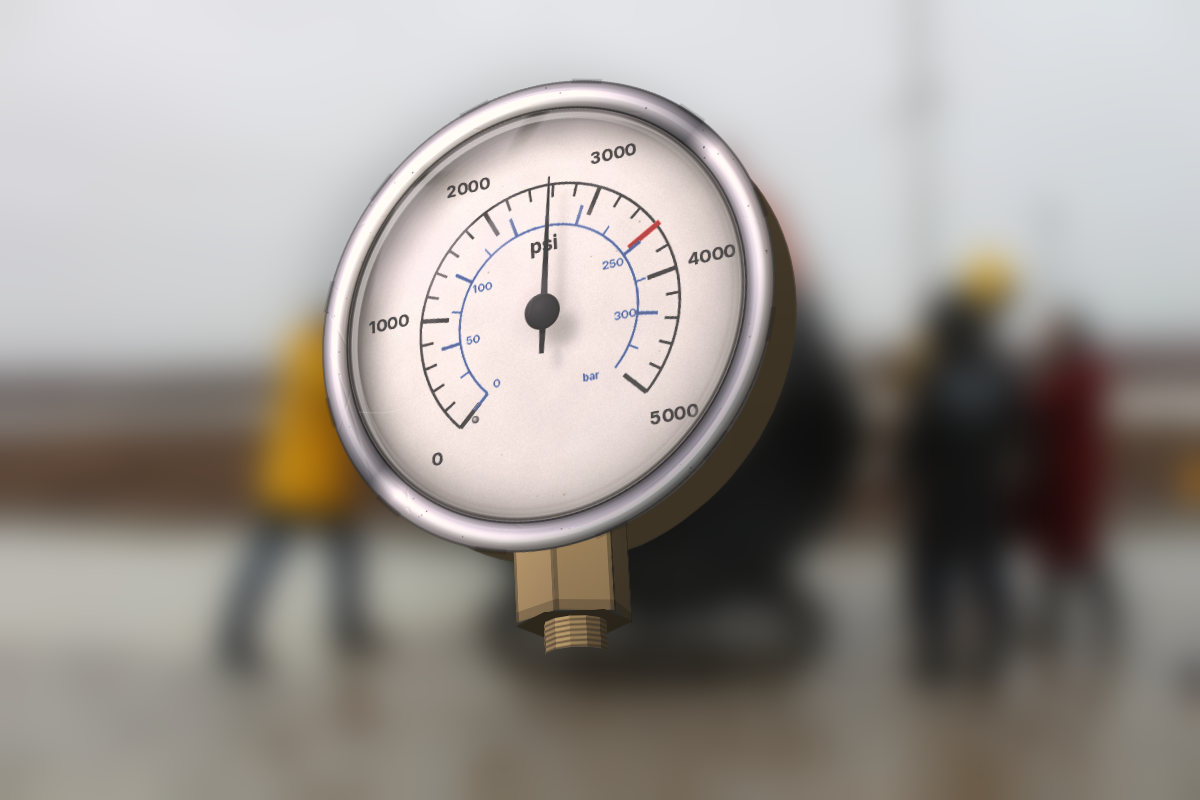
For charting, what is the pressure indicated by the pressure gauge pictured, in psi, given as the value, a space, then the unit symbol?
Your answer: 2600 psi
